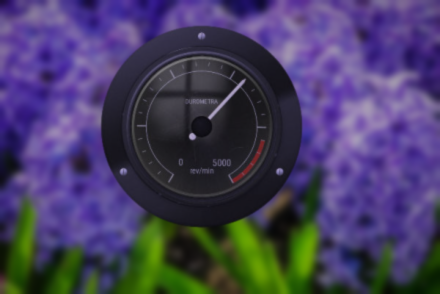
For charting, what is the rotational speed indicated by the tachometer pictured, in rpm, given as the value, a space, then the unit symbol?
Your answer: 3200 rpm
